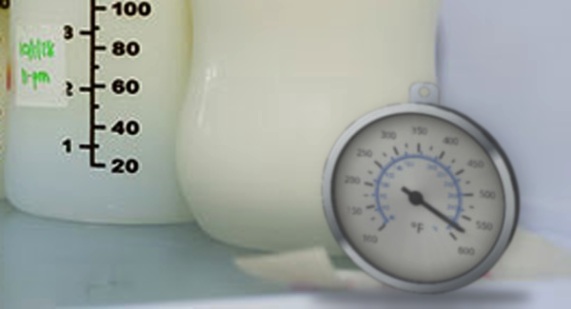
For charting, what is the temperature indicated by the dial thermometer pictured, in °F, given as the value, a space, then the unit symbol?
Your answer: 575 °F
